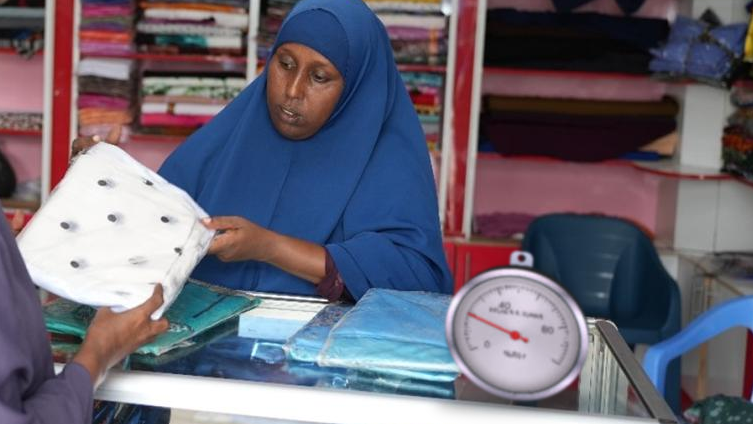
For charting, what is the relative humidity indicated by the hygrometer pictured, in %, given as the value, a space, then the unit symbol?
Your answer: 20 %
